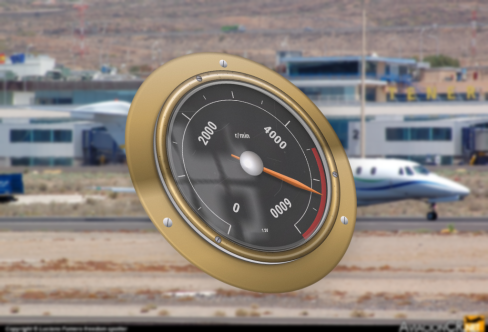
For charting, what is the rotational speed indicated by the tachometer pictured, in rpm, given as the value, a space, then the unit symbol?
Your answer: 5250 rpm
